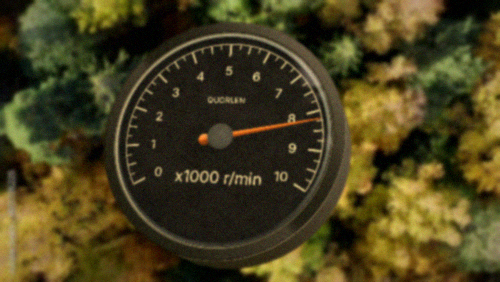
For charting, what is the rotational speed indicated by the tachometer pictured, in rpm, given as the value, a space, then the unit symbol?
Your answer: 8250 rpm
